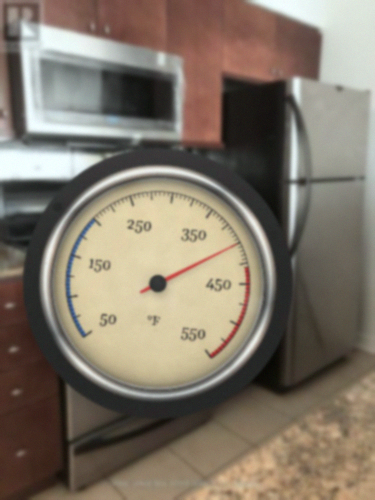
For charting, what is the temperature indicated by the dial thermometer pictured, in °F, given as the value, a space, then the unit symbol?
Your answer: 400 °F
